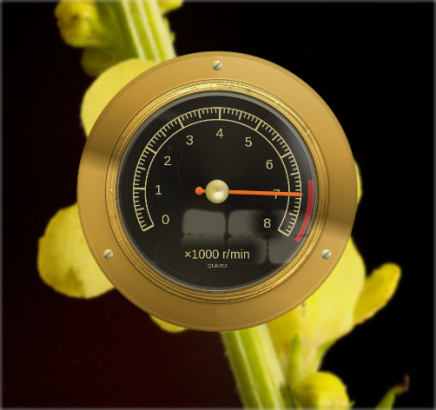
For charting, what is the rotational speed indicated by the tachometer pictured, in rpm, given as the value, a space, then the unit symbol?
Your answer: 7000 rpm
